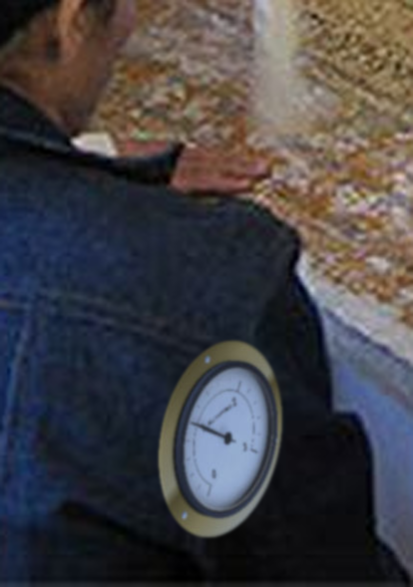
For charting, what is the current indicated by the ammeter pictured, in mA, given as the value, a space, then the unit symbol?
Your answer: 1 mA
